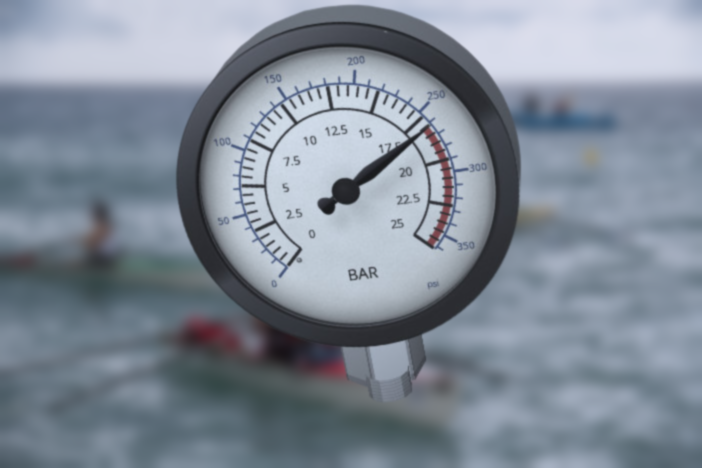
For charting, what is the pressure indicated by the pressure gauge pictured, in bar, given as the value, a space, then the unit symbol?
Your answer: 18 bar
